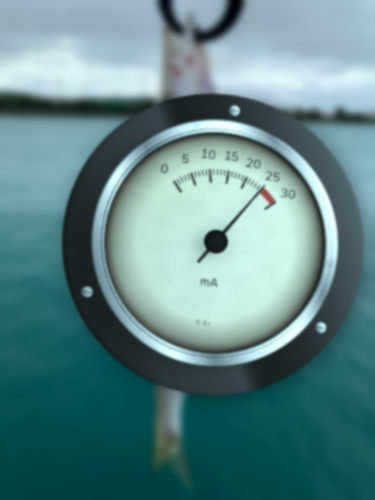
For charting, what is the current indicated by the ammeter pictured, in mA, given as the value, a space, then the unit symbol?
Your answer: 25 mA
